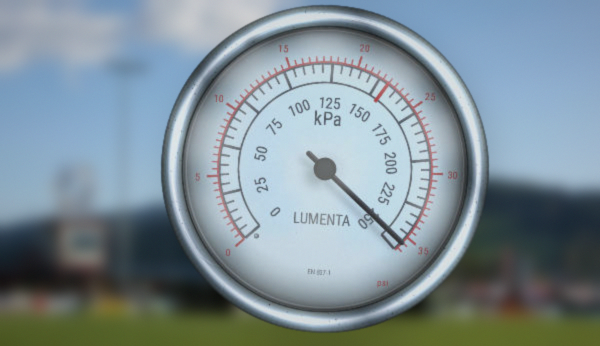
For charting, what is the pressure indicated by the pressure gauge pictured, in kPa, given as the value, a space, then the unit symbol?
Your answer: 245 kPa
